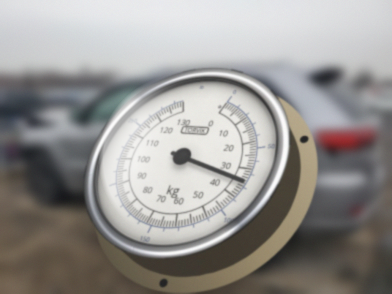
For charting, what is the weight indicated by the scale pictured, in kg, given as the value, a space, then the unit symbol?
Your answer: 35 kg
